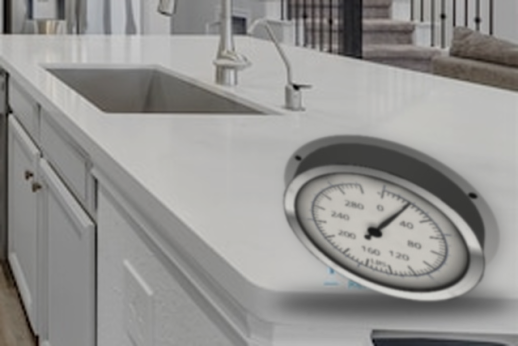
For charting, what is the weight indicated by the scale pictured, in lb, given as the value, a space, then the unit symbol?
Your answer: 20 lb
